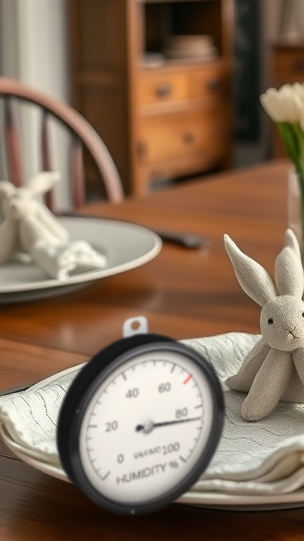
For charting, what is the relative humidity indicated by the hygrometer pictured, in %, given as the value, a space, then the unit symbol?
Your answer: 84 %
